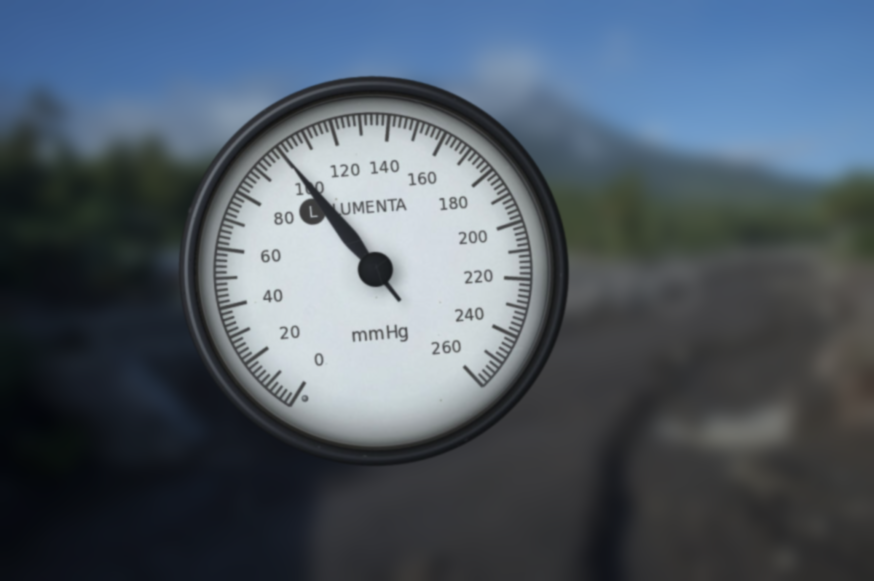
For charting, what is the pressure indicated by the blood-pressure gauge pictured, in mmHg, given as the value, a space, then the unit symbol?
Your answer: 100 mmHg
